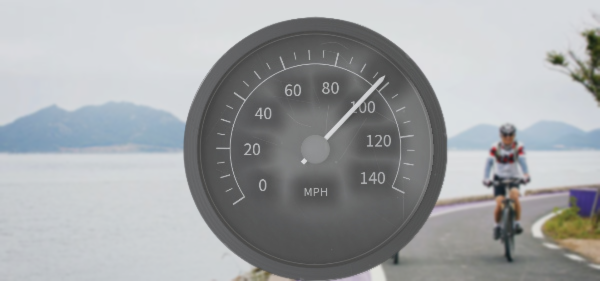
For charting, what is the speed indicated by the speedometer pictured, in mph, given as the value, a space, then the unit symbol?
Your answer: 97.5 mph
